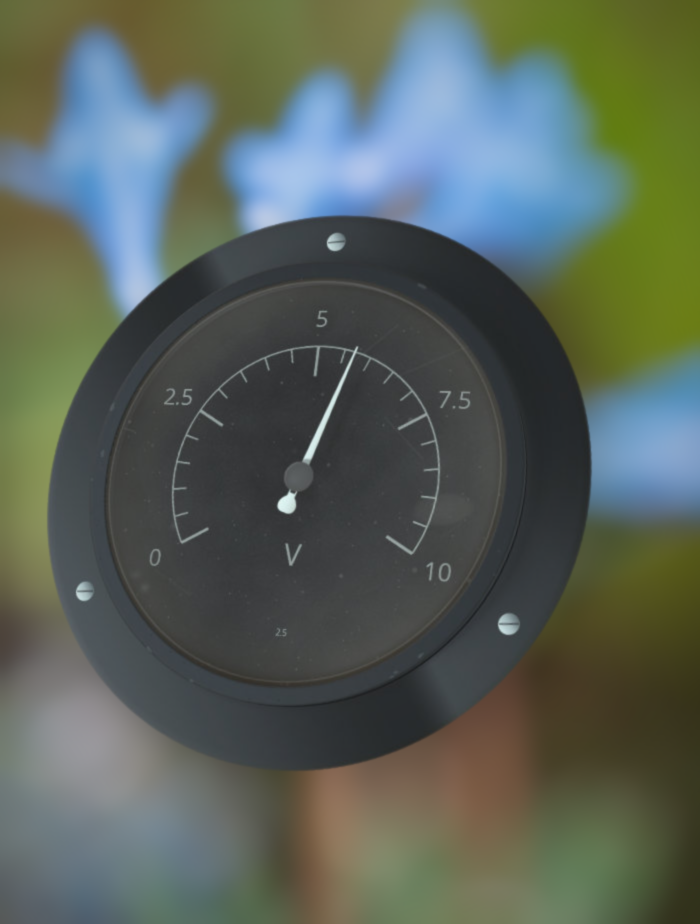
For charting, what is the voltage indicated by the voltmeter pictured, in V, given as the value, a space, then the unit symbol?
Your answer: 5.75 V
